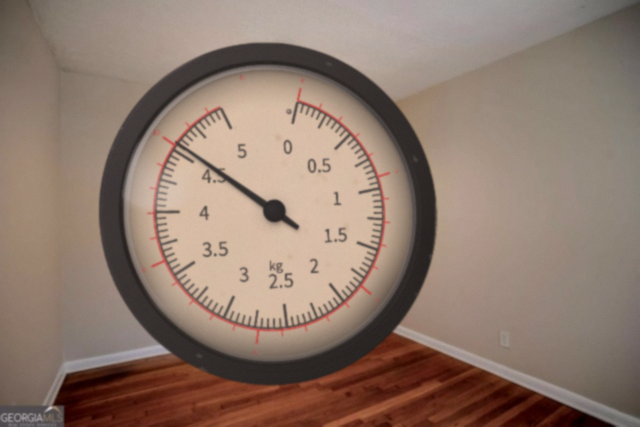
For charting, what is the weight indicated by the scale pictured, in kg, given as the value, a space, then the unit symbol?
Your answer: 4.55 kg
